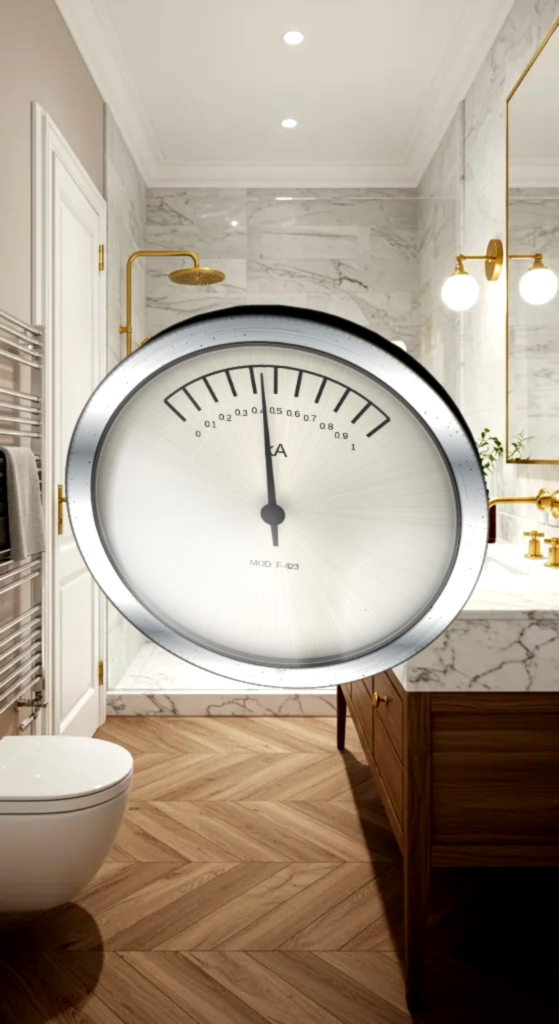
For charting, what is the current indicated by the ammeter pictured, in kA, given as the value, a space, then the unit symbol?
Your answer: 0.45 kA
